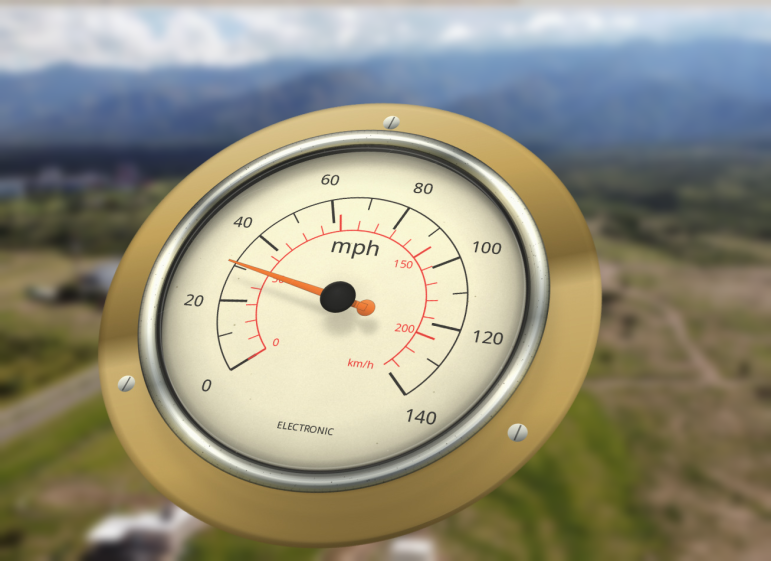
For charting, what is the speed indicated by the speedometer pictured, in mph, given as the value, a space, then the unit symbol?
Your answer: 30 mph
